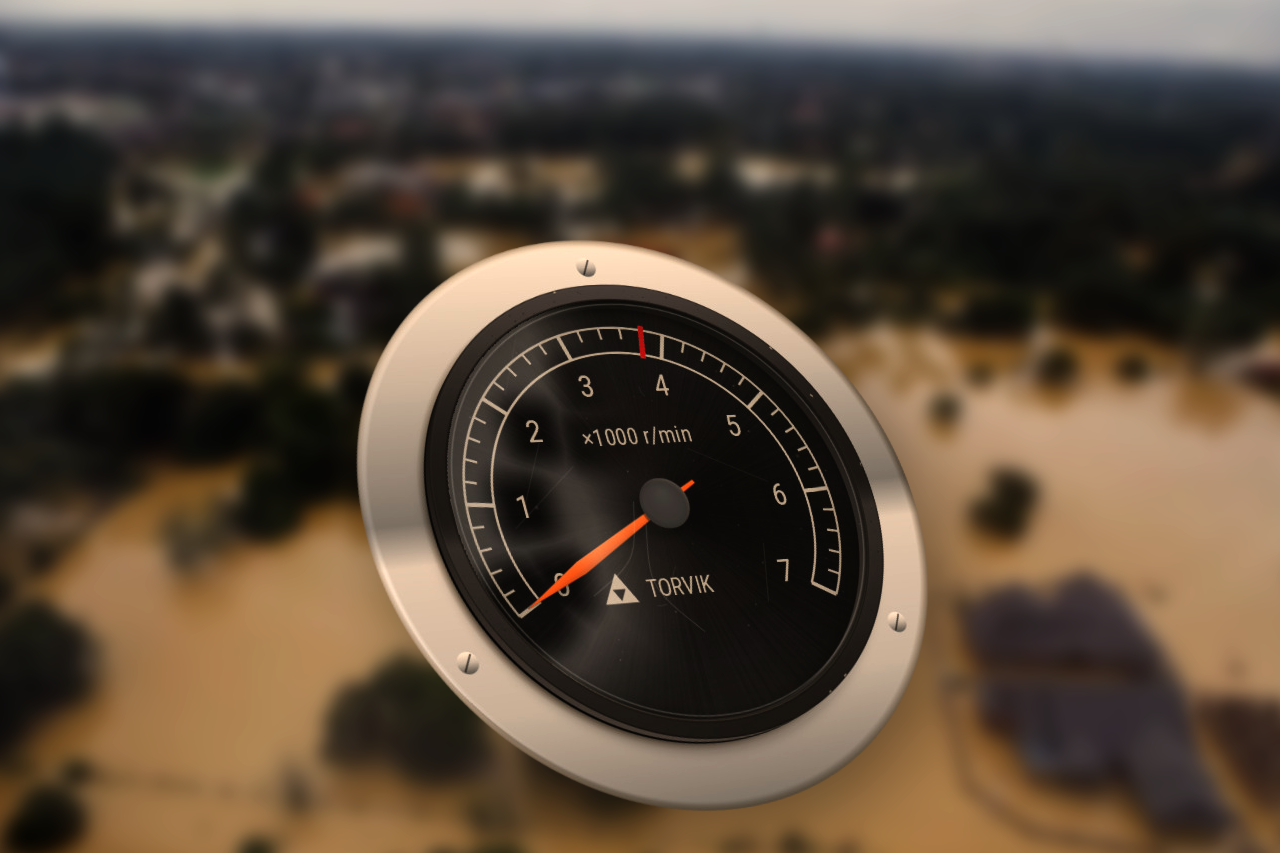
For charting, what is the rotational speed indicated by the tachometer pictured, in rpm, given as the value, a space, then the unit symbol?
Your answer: 0 rpm
